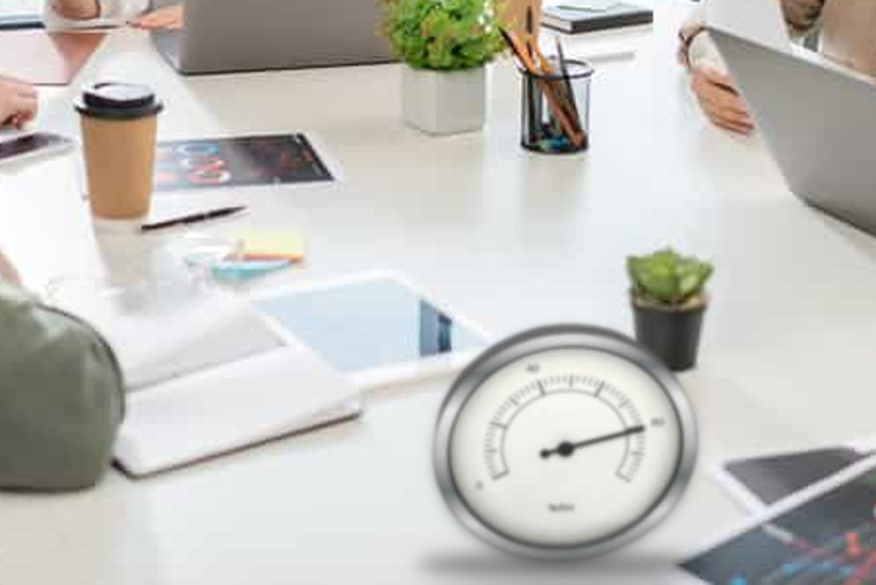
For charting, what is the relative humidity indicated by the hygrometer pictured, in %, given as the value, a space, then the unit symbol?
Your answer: 80 %
